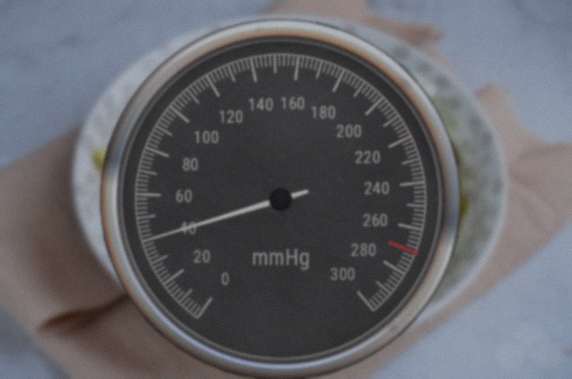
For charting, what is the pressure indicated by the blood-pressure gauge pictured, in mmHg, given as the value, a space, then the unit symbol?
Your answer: 40 mmHg
